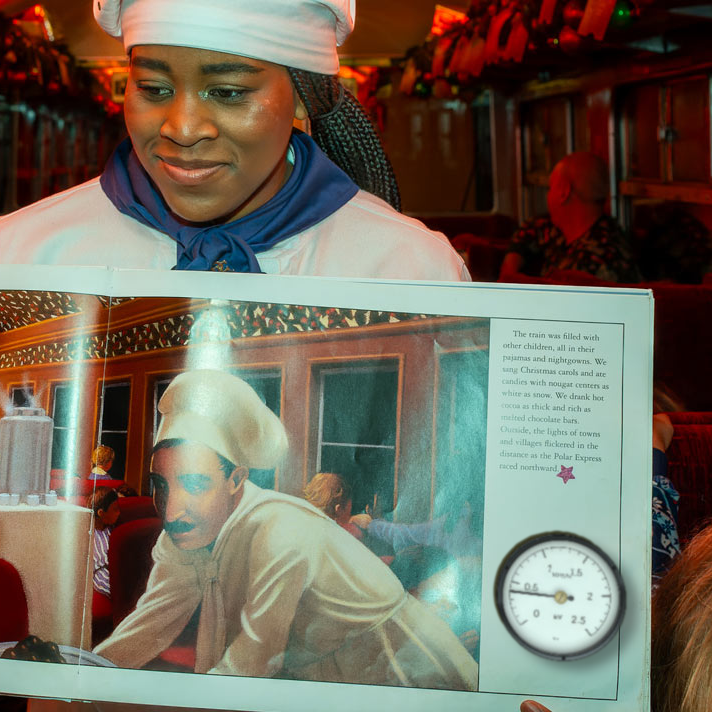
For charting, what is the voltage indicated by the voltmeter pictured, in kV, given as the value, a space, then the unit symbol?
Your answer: 0.4 kV
